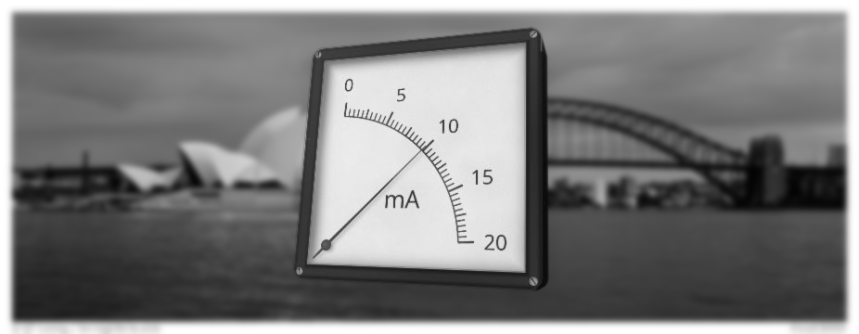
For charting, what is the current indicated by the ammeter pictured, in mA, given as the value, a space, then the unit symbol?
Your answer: 10 mA
